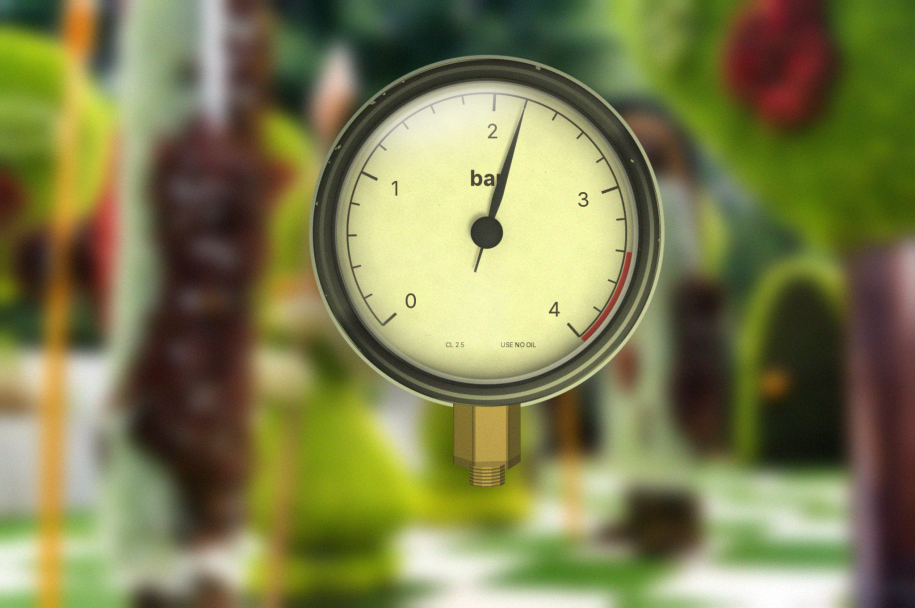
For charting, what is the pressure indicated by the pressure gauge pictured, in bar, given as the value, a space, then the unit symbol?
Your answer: 2.2 bar
